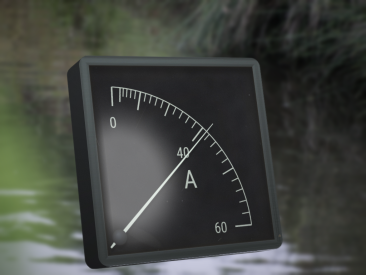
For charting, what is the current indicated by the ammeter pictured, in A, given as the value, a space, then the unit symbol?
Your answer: 41 A
